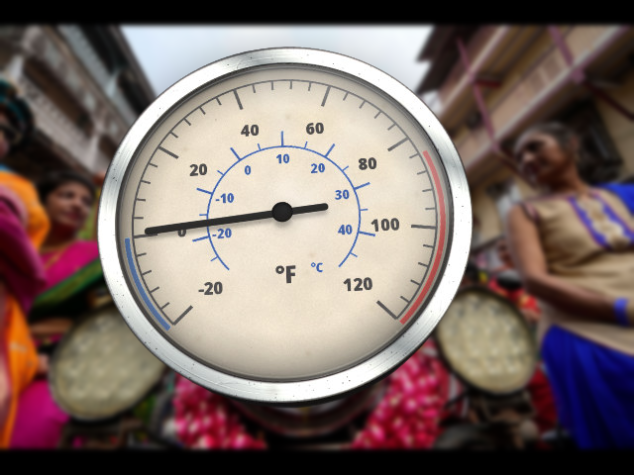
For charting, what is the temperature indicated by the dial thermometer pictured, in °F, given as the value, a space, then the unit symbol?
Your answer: 0 °F
